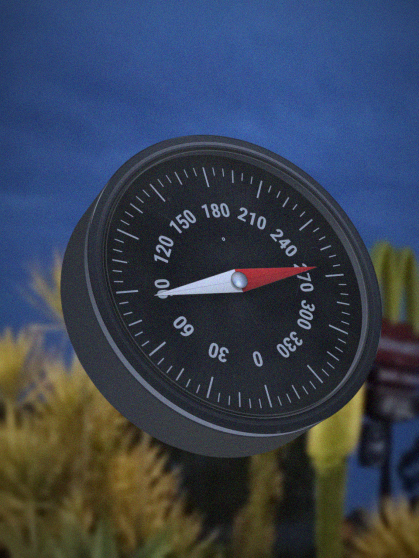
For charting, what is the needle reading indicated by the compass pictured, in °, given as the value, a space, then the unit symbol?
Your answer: 265 °
